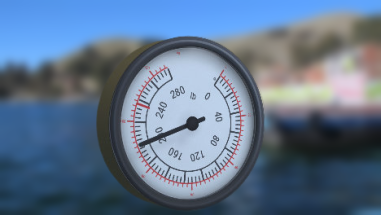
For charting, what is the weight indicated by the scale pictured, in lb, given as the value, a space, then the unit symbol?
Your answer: 200 lb
